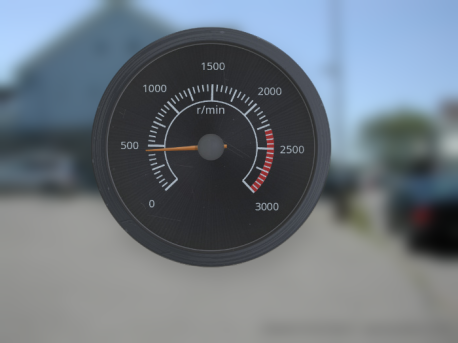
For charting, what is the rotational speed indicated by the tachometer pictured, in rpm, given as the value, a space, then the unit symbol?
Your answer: 450 rpm
